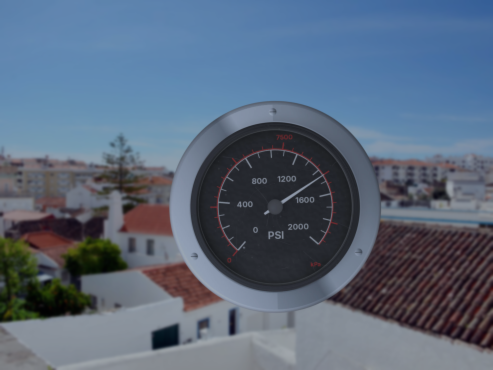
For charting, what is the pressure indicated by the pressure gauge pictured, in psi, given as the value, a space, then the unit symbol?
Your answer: 1450 psi
